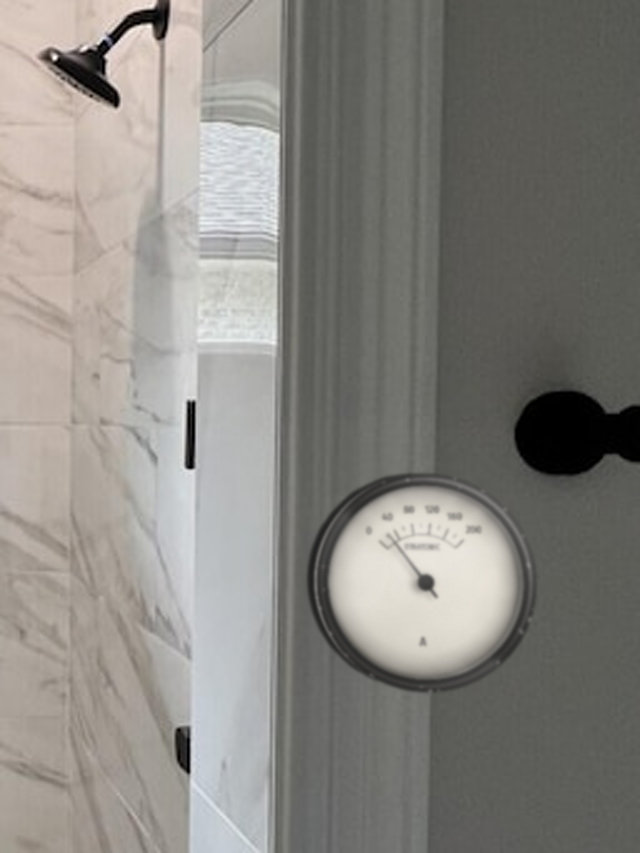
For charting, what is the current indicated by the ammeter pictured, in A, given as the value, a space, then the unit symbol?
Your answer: 20 A
